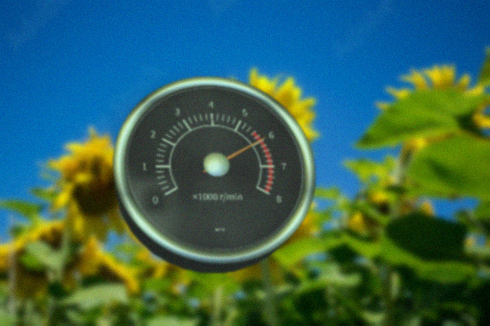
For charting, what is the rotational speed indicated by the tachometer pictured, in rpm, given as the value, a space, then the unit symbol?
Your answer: 6000 rpm
